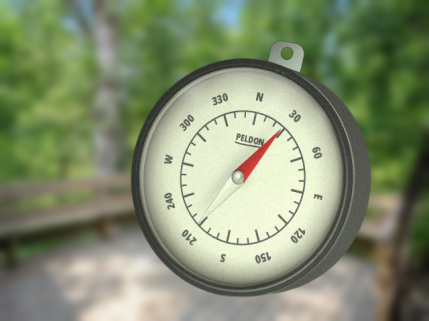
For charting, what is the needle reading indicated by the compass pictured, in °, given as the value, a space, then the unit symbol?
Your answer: 30 °
